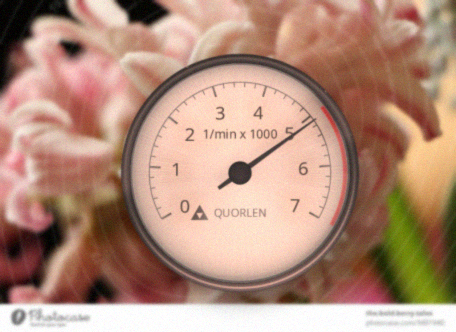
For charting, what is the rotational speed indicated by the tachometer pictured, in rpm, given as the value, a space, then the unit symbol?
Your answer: 5100 rpm
